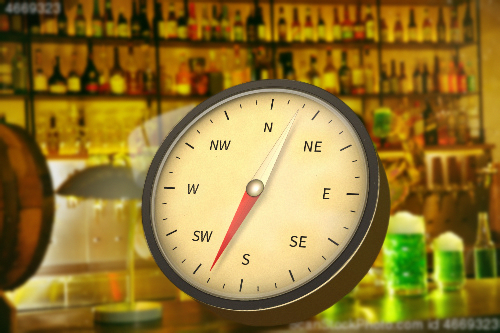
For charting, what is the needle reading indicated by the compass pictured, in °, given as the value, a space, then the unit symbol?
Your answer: 200 °
